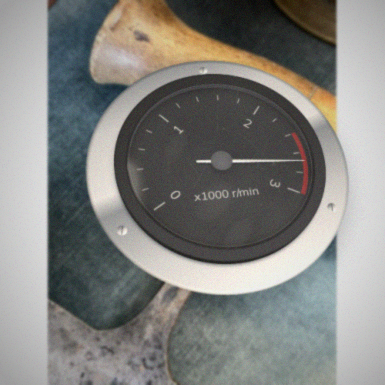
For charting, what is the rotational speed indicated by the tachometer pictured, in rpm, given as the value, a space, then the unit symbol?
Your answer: 2700 rpm
